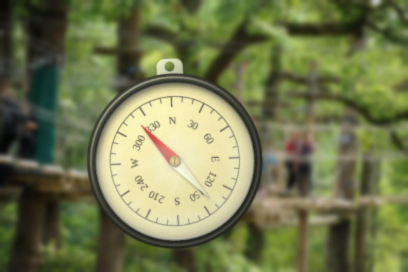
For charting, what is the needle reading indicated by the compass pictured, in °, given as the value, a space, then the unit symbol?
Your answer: 320 °
